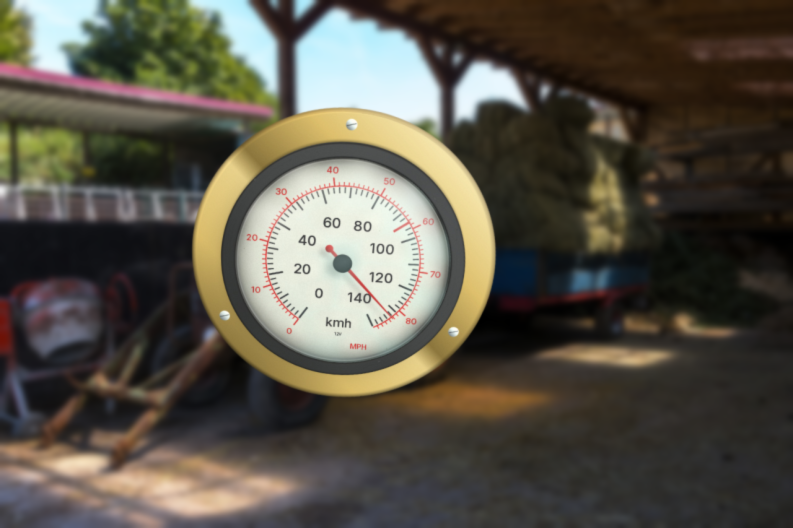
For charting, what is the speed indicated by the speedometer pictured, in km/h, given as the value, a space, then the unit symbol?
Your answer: 132 km/h
